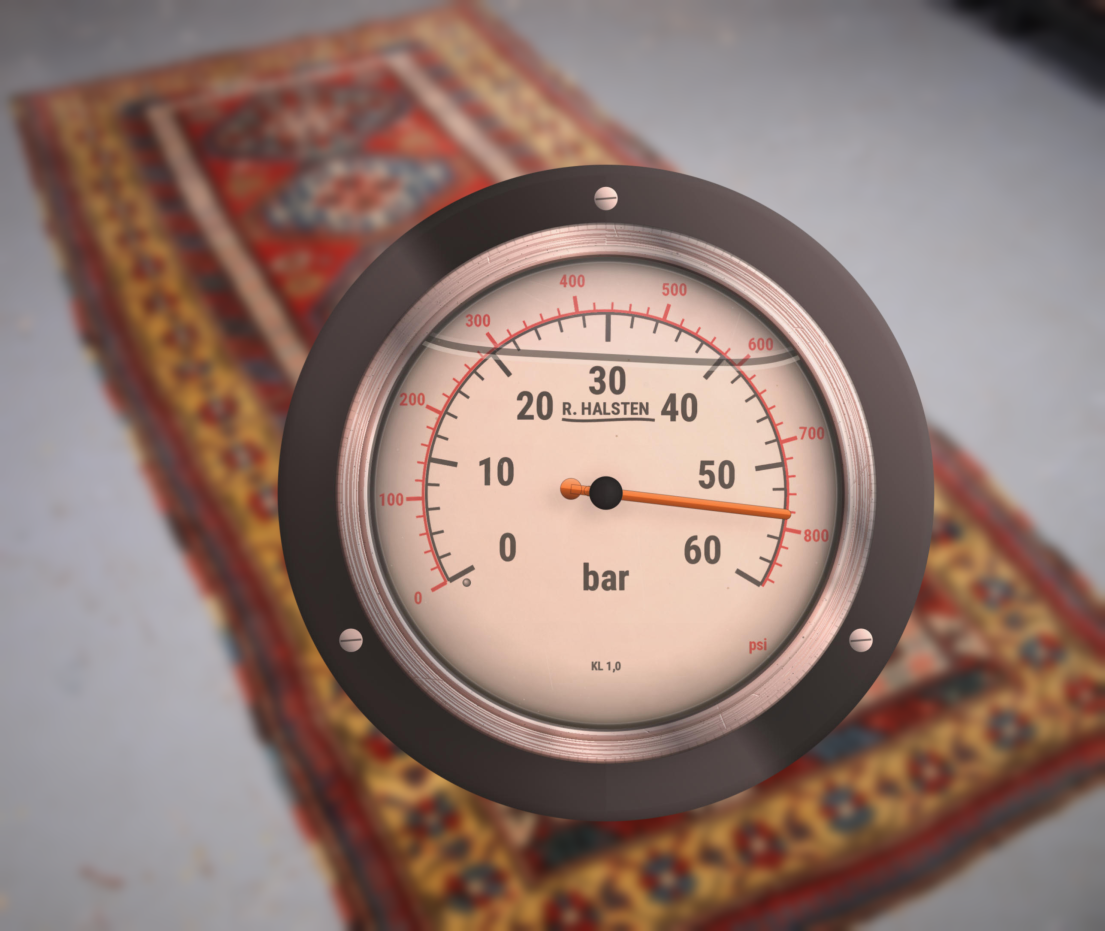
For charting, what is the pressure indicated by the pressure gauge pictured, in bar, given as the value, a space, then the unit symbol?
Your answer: 54 bar
